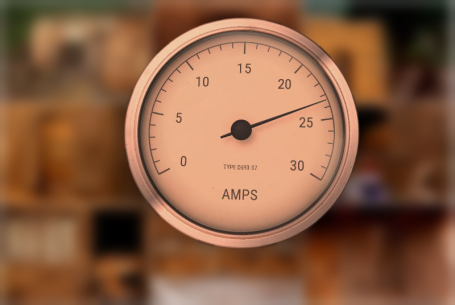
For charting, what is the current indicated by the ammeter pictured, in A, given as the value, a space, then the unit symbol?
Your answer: 23.5 A
